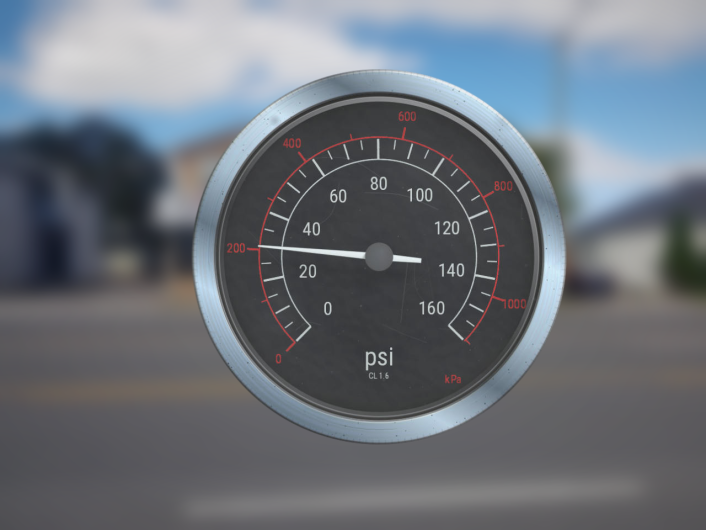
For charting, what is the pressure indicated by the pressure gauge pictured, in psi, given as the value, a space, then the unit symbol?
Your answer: 30 psi
